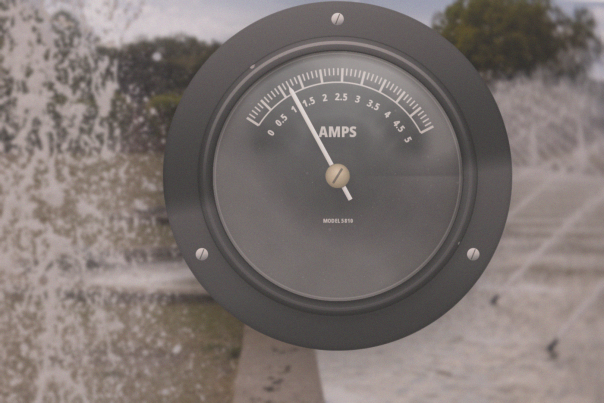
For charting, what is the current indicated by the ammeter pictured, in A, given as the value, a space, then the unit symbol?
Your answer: 1.2 A
